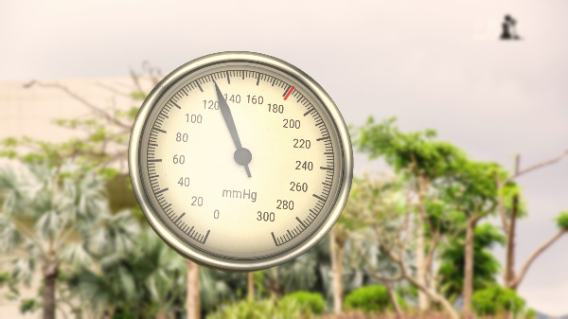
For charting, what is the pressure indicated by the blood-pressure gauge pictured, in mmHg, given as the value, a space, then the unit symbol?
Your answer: 130 mmHg
